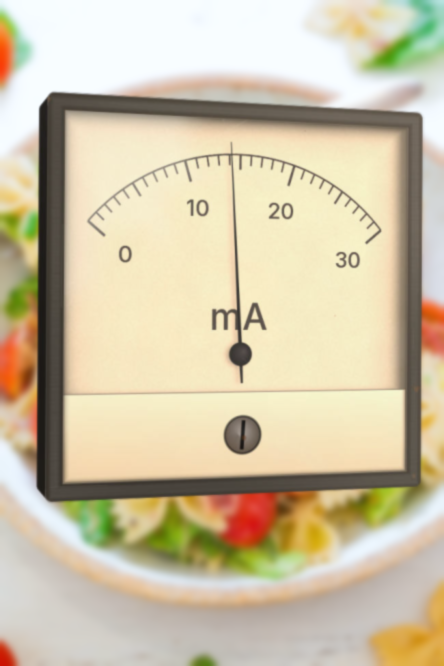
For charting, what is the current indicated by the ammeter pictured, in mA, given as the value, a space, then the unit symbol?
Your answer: 14 mA
